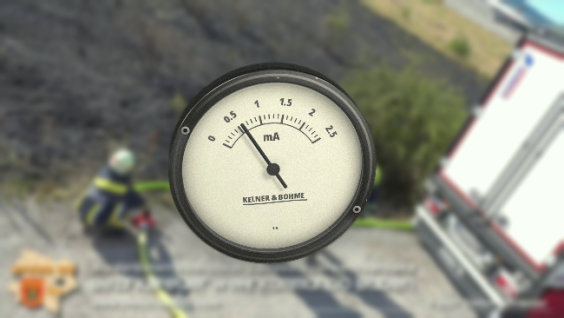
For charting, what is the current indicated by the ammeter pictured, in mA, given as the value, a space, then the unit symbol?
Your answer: 0.6 mA
